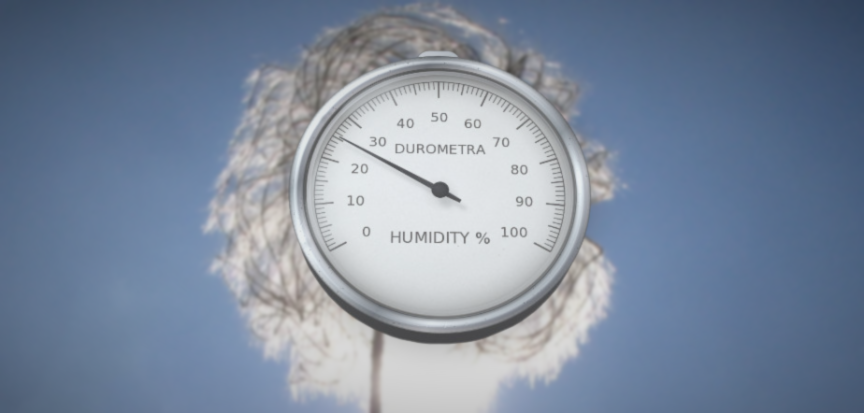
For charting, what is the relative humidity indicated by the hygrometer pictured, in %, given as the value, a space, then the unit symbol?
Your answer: 25 %
